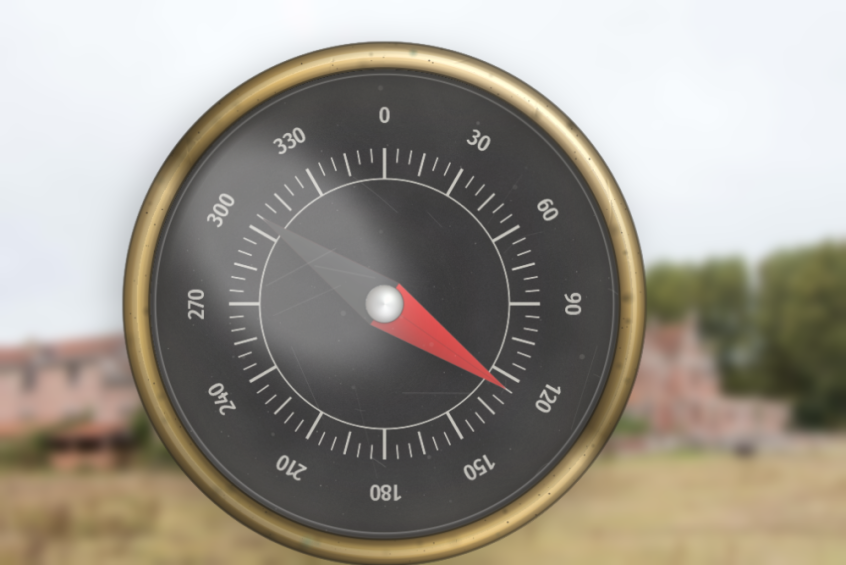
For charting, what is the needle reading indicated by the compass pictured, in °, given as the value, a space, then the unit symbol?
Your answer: 125 °
